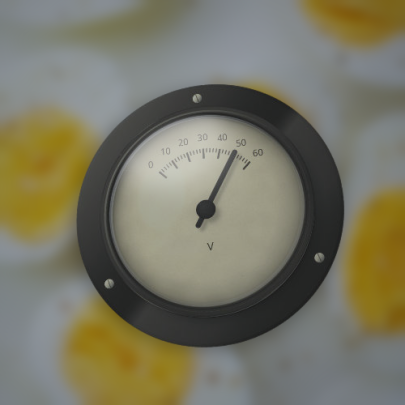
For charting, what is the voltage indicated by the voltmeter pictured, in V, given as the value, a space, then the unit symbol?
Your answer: 50 V
